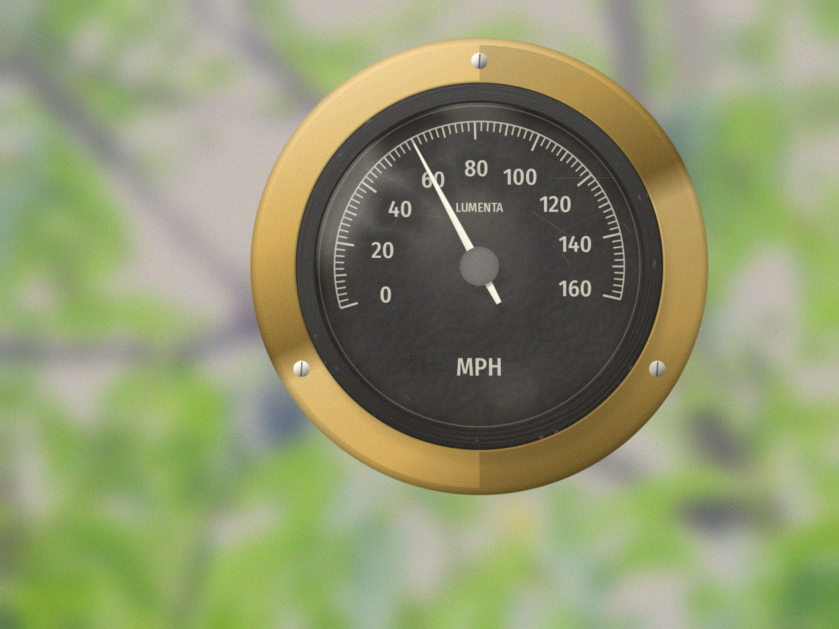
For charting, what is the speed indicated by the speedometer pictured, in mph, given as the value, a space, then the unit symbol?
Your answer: 60 mph
